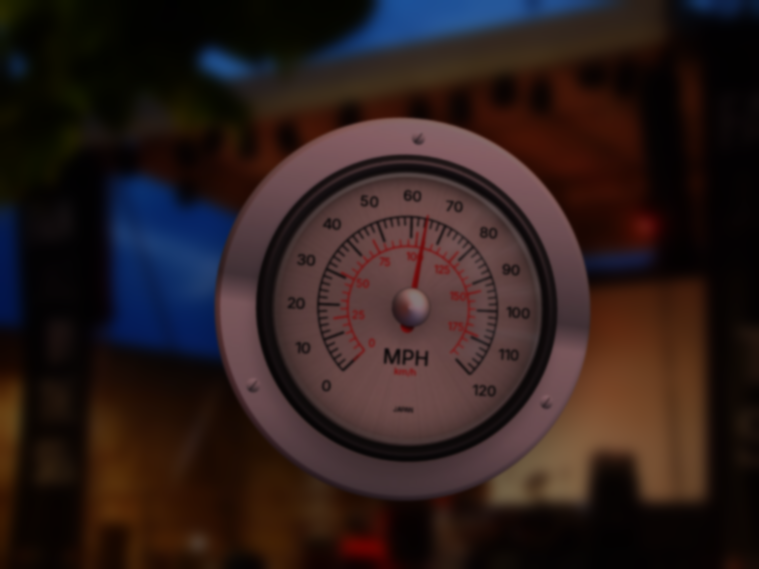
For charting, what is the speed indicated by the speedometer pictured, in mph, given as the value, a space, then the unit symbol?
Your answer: 64 mph
